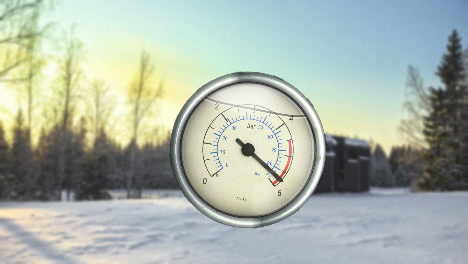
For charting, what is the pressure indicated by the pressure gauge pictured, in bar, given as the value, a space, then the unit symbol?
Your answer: 5.75 bar
